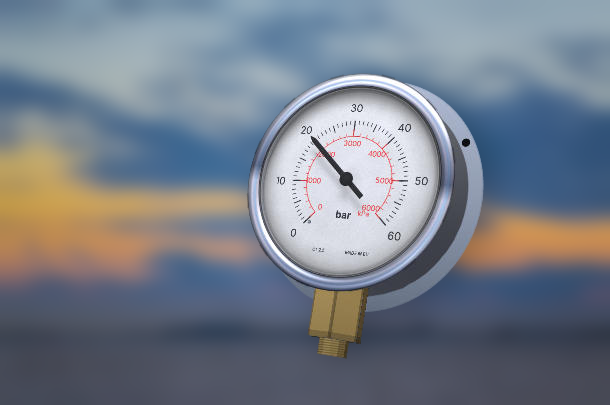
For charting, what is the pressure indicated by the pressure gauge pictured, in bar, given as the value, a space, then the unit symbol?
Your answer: 20 bar
